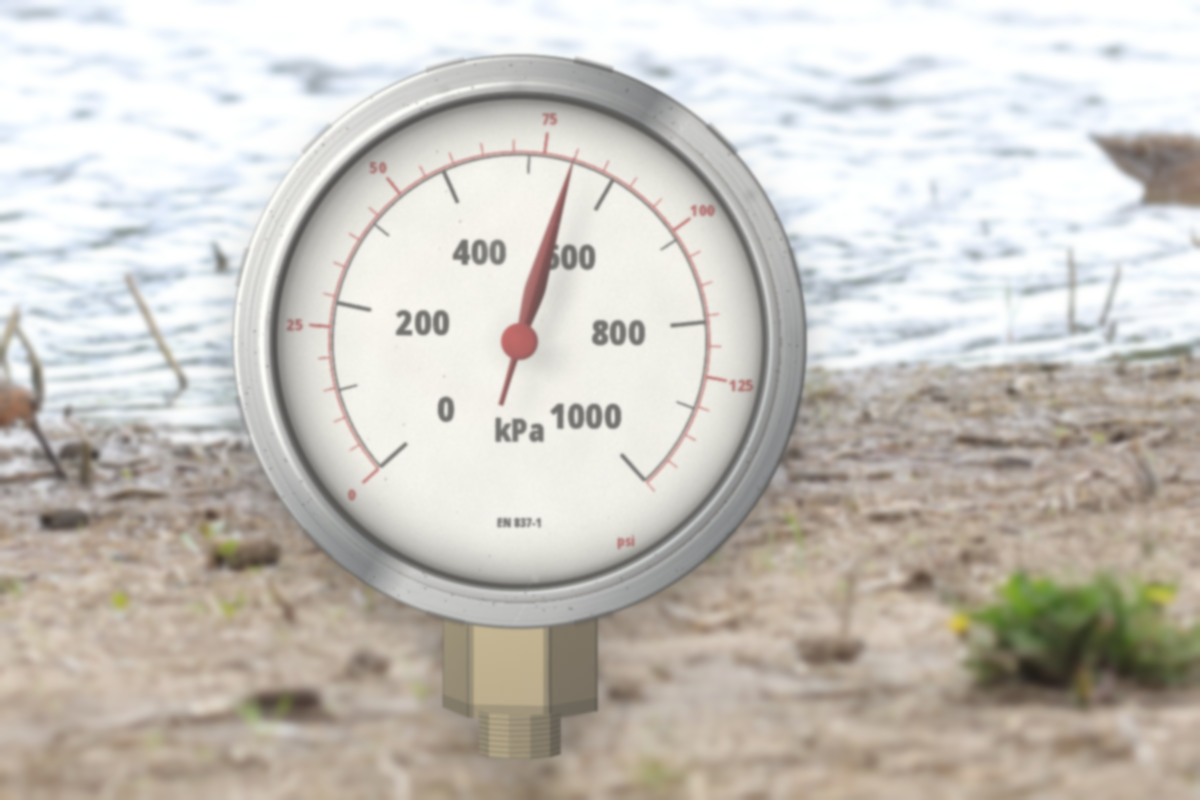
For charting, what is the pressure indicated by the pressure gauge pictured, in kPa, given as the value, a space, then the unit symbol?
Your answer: 550 kPa
